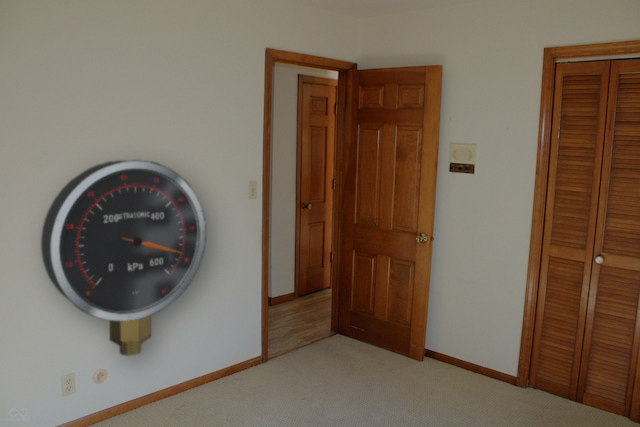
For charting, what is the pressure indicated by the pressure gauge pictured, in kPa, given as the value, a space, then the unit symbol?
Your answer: 540 kPa
